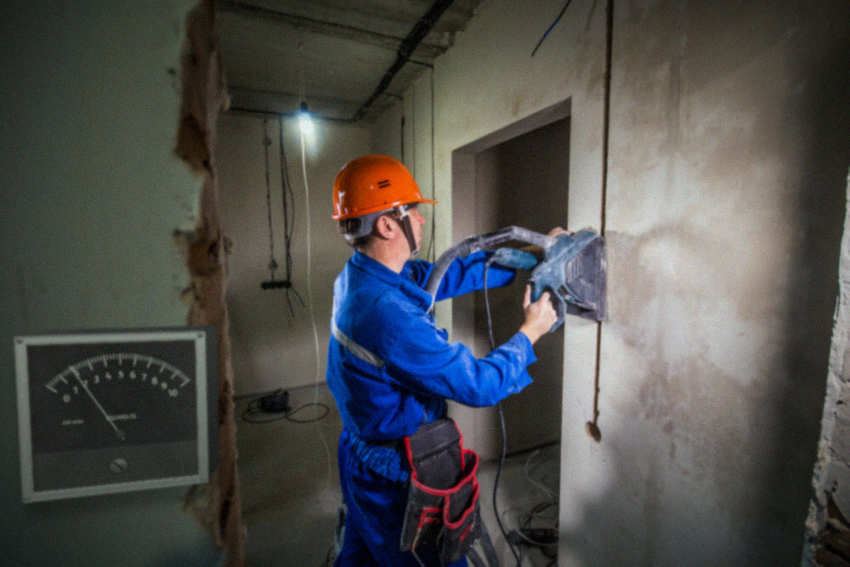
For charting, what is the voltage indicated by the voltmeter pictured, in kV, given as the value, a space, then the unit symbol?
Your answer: 2 kV
